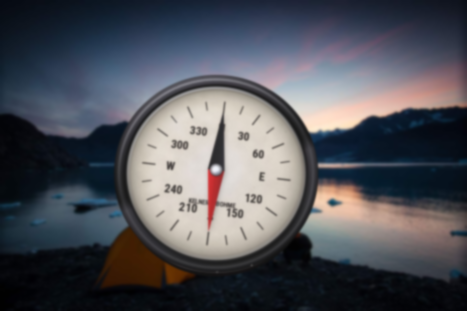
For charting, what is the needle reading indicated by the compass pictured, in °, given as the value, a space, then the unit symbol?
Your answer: 180 °
